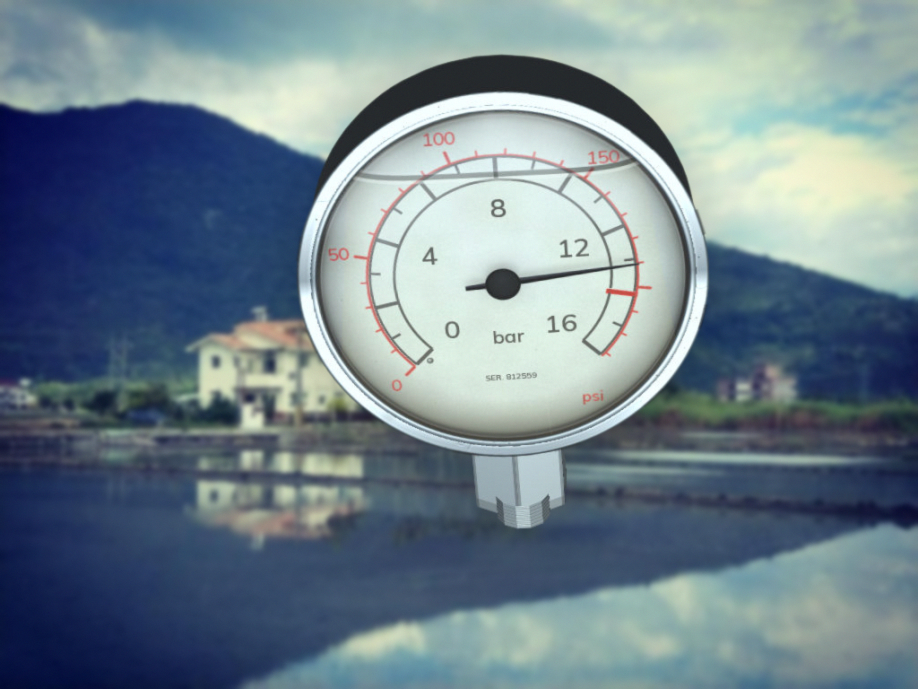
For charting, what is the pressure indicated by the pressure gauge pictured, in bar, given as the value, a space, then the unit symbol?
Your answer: 13 bar
